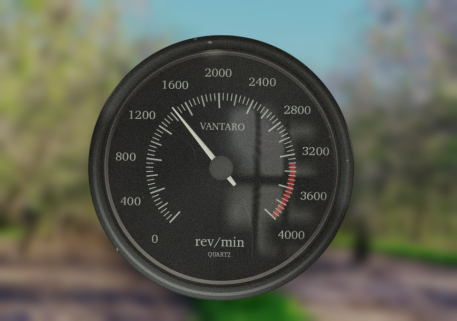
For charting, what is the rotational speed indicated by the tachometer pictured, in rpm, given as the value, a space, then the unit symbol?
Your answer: 1450 rpm
